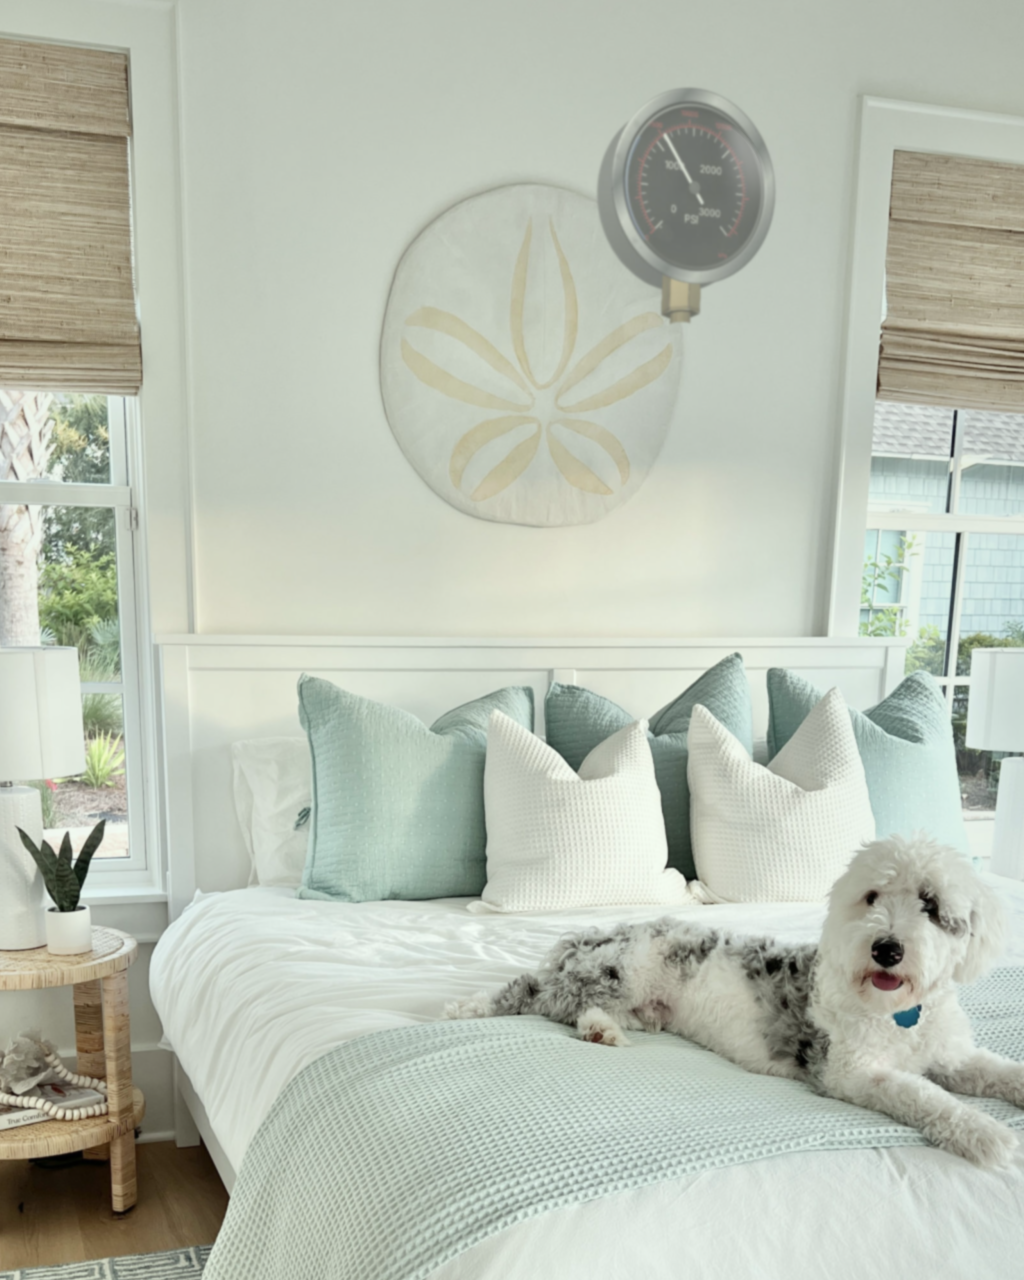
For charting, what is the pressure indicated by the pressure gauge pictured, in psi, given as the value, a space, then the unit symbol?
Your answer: 1100 psi
